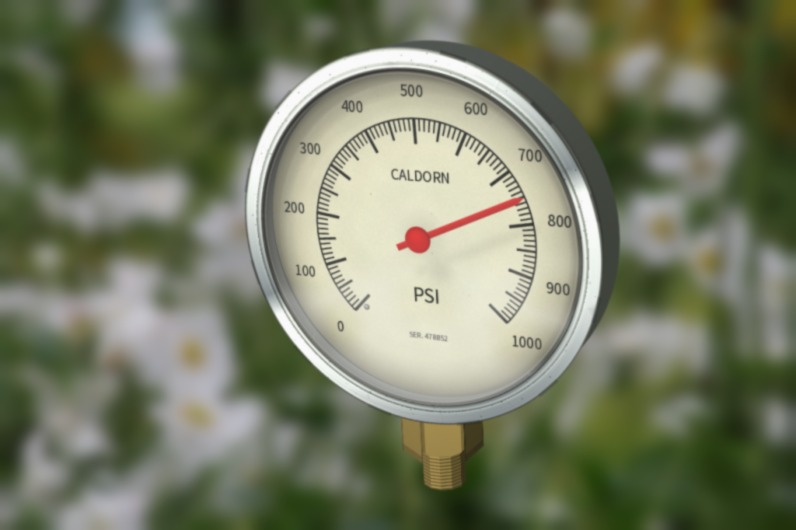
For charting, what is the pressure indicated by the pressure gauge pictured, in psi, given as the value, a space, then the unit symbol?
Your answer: 750 psi
